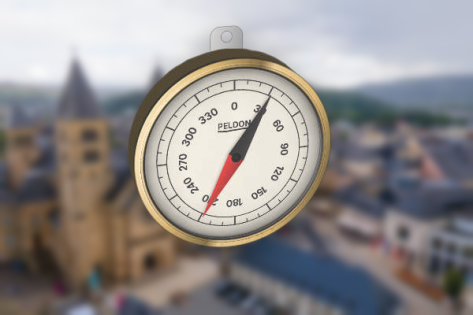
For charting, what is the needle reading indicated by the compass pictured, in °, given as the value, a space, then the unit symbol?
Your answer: 210 °
